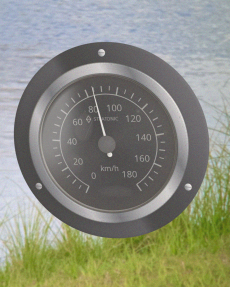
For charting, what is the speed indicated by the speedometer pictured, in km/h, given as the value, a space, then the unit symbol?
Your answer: 85 km/h
